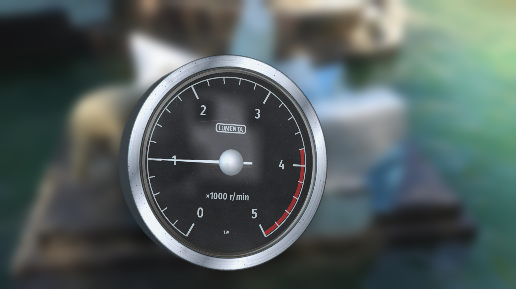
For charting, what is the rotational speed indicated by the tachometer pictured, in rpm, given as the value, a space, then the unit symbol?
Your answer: 1000 rpm
